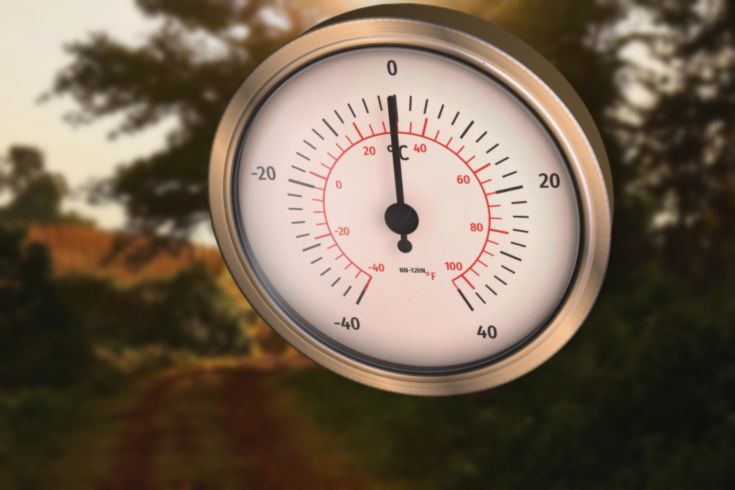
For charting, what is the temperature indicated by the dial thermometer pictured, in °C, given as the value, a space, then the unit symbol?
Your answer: 0 °C
